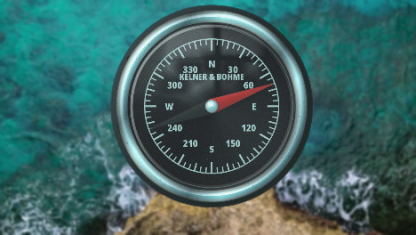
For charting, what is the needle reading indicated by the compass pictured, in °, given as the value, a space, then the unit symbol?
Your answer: 70 °
